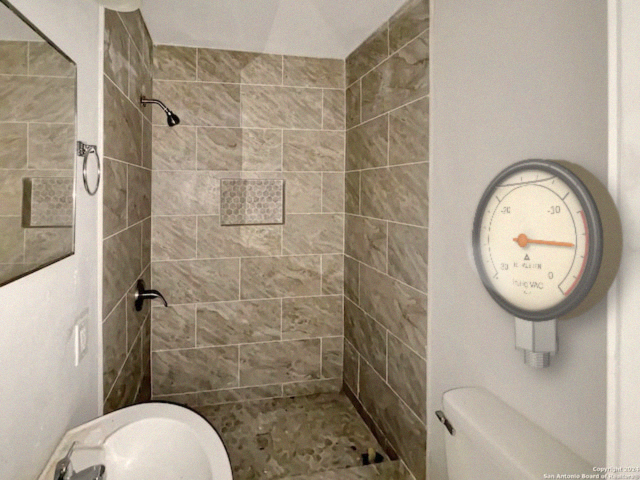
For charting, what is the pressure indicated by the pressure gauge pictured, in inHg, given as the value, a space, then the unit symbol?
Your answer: -5 inHg
